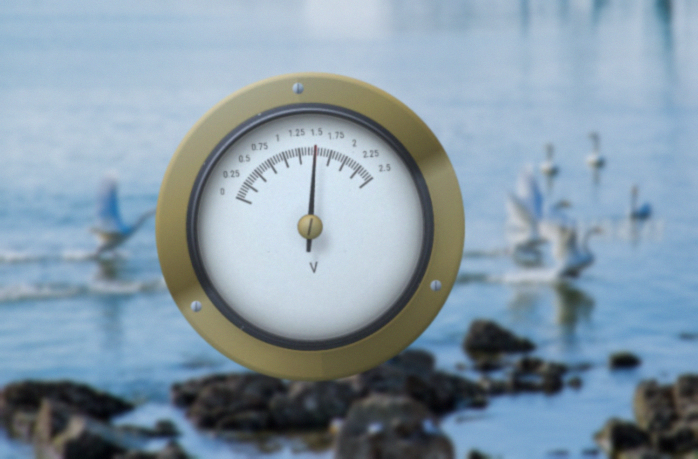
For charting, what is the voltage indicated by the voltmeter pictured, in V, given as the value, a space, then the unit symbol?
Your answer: 1.5 V
